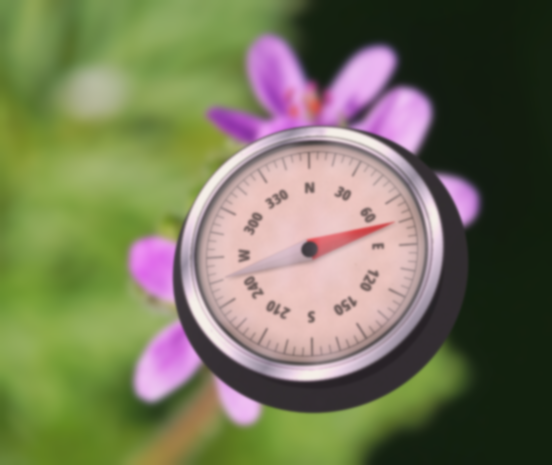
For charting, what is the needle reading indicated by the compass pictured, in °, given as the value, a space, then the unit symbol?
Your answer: 75 °
